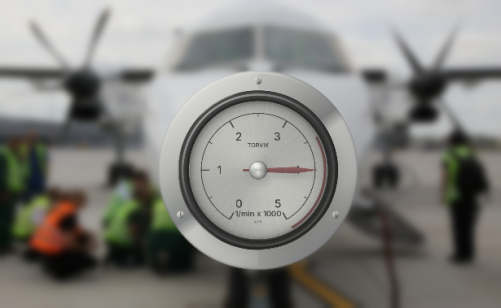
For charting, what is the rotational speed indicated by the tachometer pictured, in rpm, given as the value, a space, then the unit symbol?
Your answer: 4000 rpm
